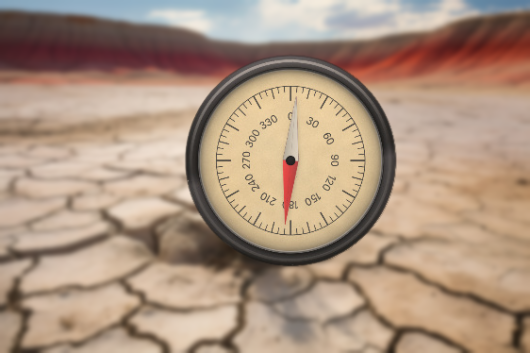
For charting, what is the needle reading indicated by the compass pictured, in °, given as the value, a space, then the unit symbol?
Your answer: 185 °
